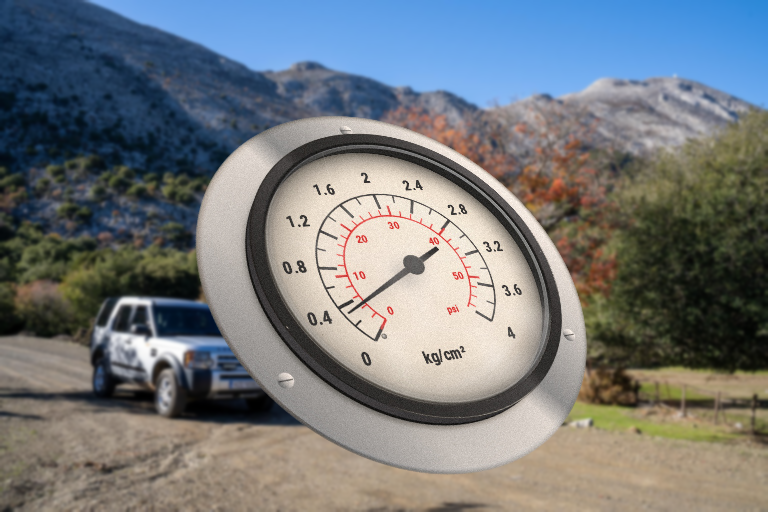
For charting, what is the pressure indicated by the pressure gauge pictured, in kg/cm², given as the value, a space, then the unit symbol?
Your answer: 0.3 kg/cm²
